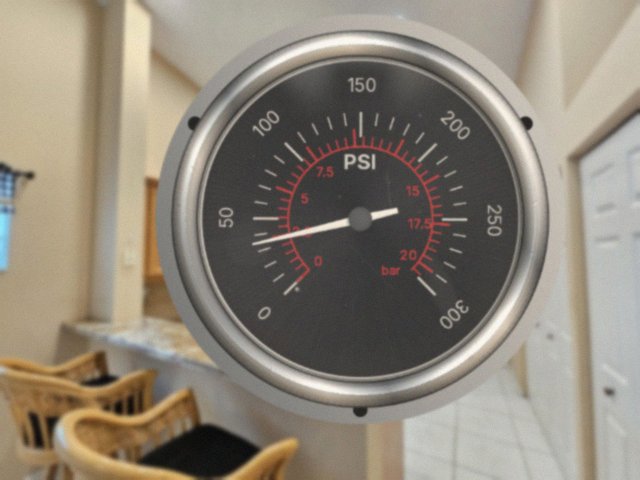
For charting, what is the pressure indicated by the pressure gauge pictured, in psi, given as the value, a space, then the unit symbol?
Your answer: 35 psi
